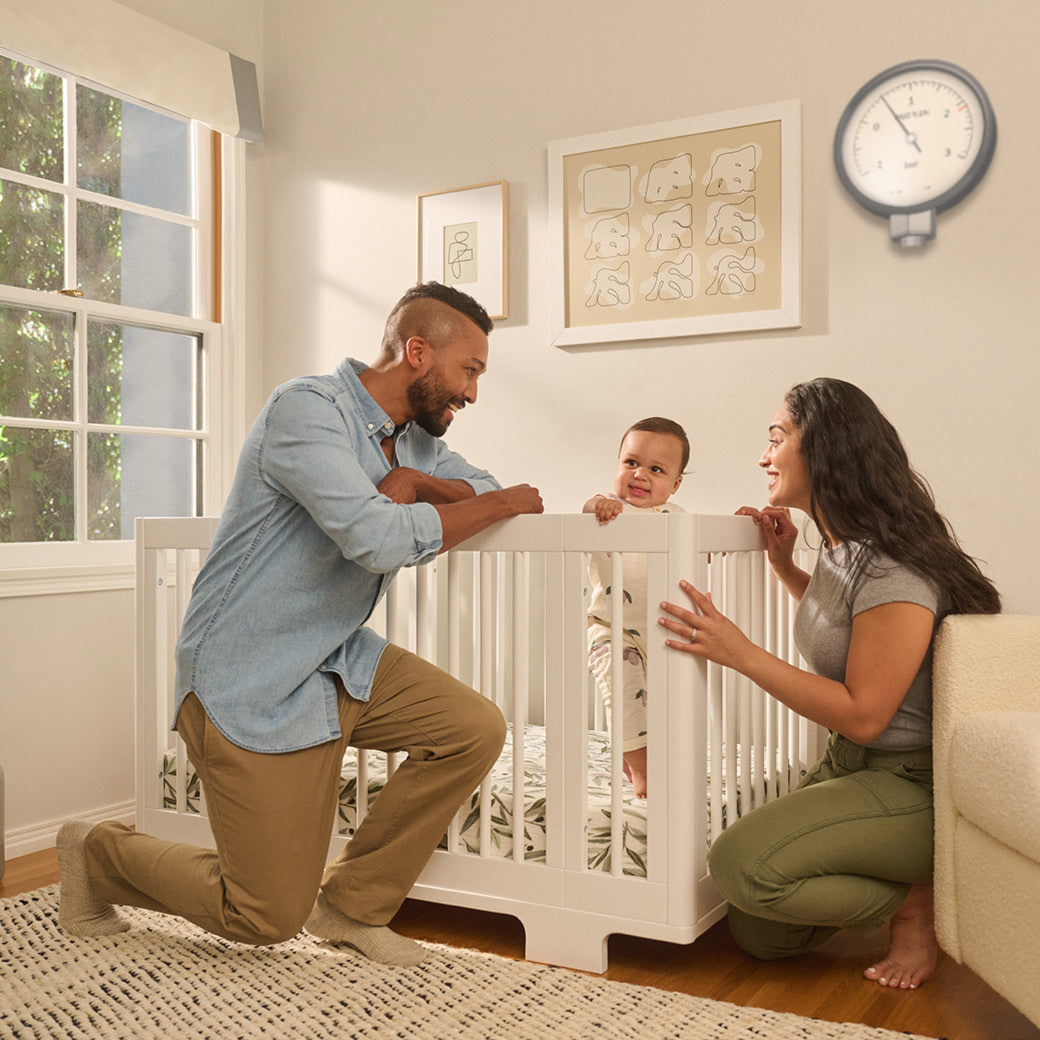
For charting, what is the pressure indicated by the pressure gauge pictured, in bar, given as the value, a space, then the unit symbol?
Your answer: 0.5 bar
